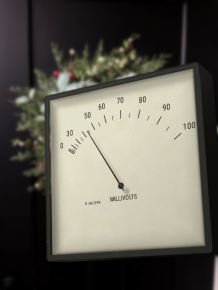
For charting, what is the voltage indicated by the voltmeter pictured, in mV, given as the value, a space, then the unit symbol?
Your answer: 45 mV
